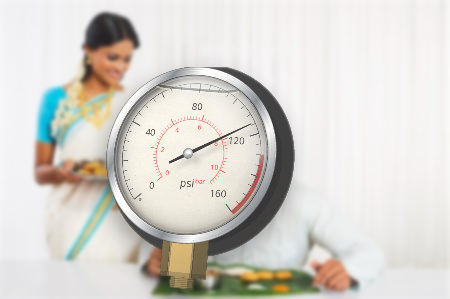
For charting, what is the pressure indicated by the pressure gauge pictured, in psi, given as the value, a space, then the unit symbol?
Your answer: 115 psi
